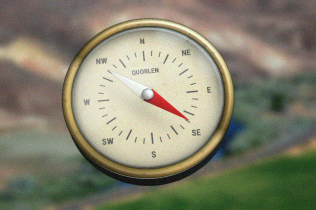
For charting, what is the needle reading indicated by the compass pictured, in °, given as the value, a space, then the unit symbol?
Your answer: 130 °
